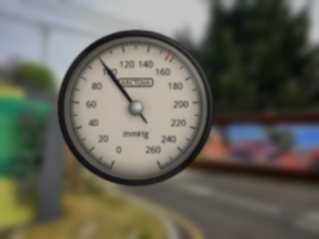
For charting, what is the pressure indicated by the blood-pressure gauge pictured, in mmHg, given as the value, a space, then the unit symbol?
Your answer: 100 mmHg
